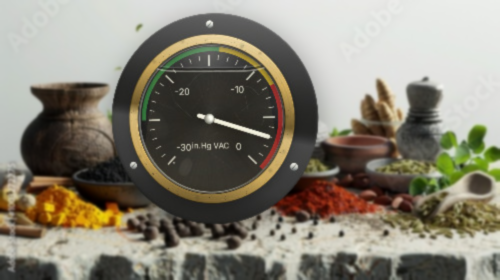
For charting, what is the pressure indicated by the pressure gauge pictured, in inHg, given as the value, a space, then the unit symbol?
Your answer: -3 inHg
